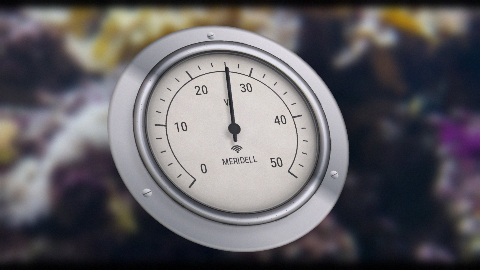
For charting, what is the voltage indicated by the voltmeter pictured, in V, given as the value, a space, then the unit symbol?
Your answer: 26 V
